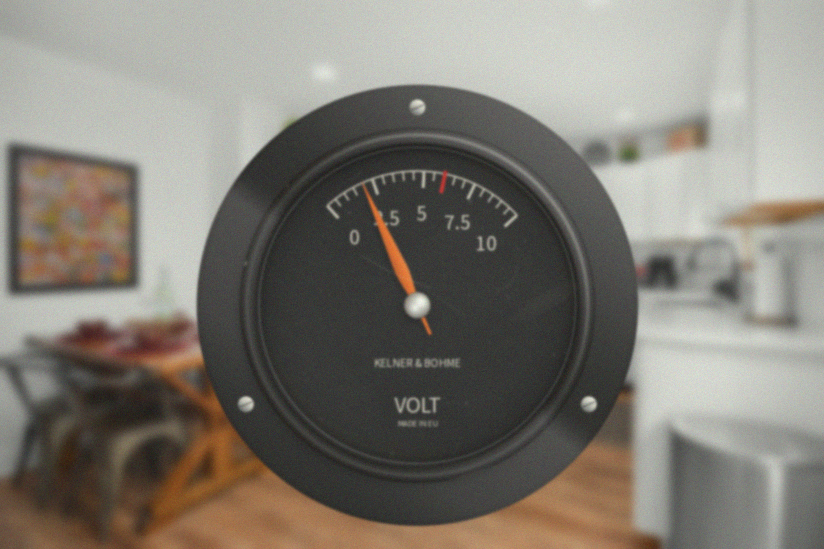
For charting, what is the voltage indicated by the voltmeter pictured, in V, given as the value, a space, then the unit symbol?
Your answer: 2 V
